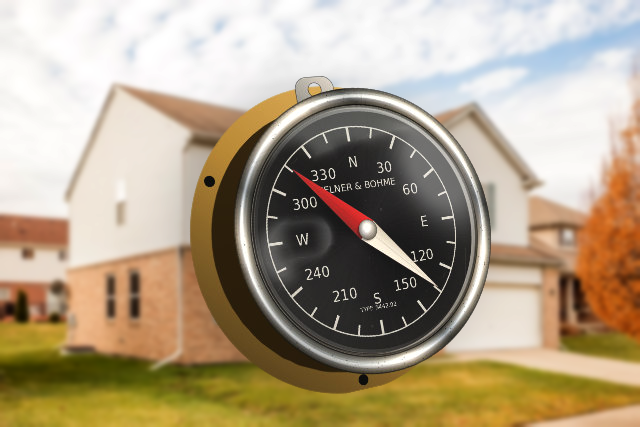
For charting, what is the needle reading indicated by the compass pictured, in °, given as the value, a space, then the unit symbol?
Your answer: 315 °
